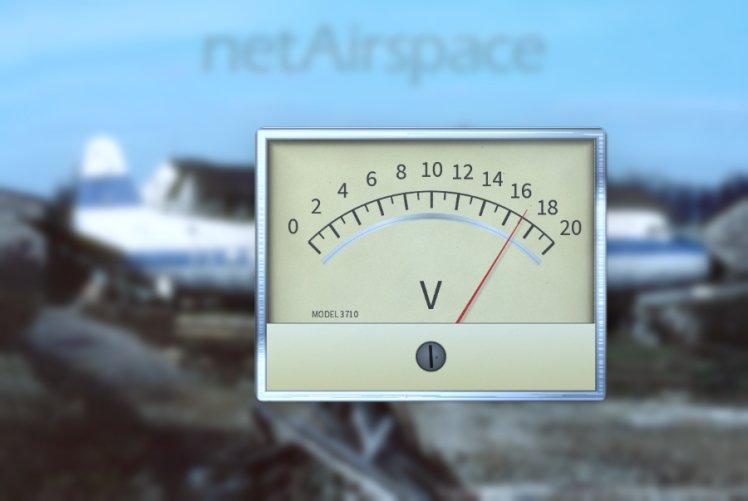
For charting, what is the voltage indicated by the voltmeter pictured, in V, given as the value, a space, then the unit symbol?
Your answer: 17 V
